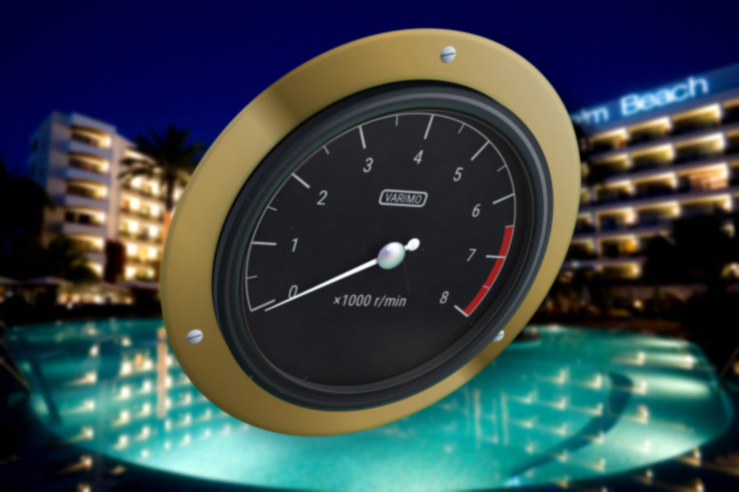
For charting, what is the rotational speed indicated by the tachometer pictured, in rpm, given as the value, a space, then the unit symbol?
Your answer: 0 rpm
